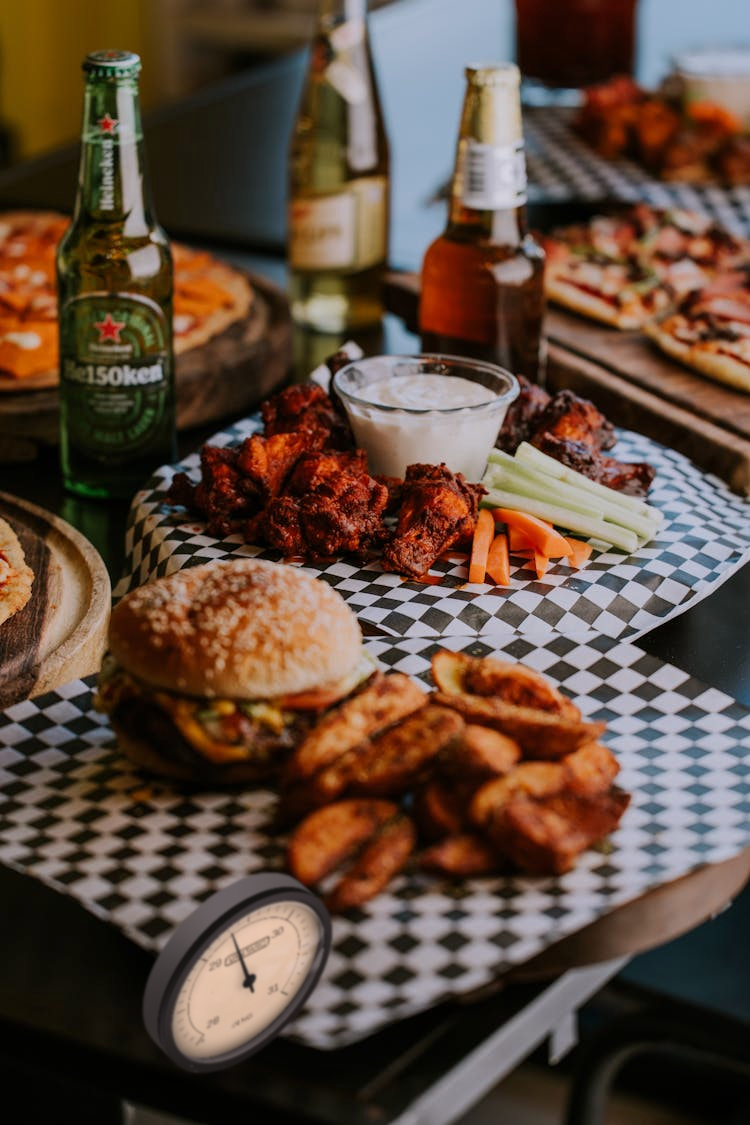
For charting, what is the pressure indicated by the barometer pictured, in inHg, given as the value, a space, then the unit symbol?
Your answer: 29.3 inHg
